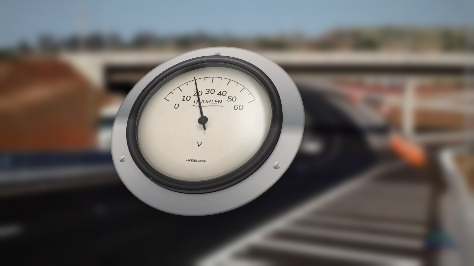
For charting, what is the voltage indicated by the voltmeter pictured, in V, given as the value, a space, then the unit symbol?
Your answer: 20 V
